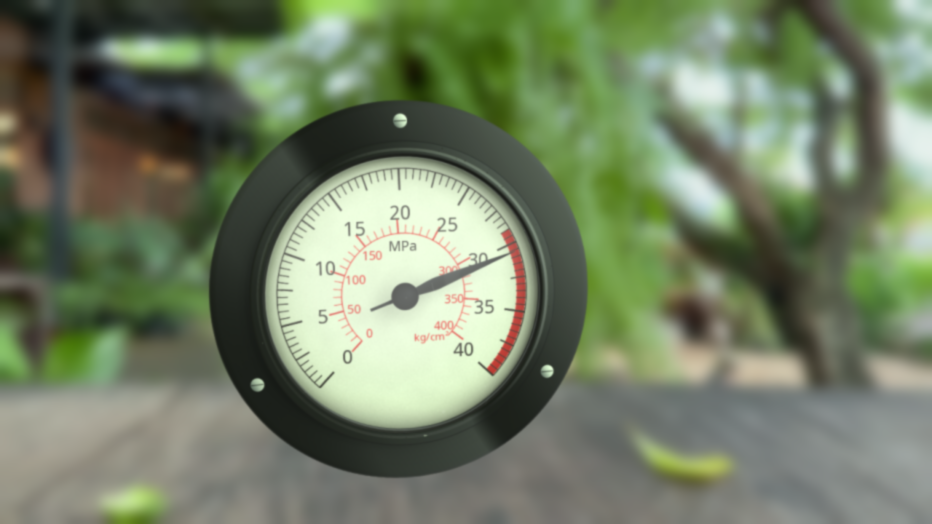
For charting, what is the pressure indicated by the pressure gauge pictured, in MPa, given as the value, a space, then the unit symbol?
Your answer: 30.5 MPa
